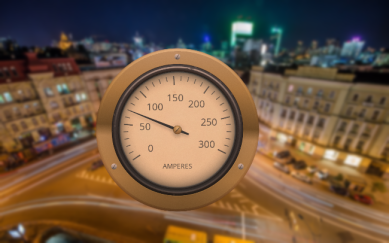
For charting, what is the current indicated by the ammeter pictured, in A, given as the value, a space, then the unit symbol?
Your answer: 70 A
